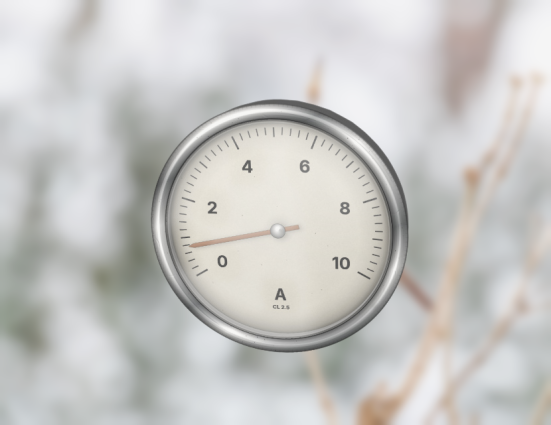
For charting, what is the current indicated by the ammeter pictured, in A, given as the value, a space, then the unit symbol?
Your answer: 0.8 A
